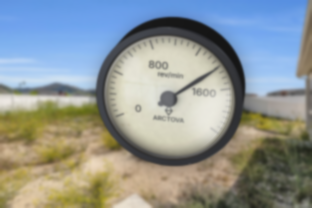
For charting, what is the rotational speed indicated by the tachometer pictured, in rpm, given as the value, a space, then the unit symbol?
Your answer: 1400 rpm
